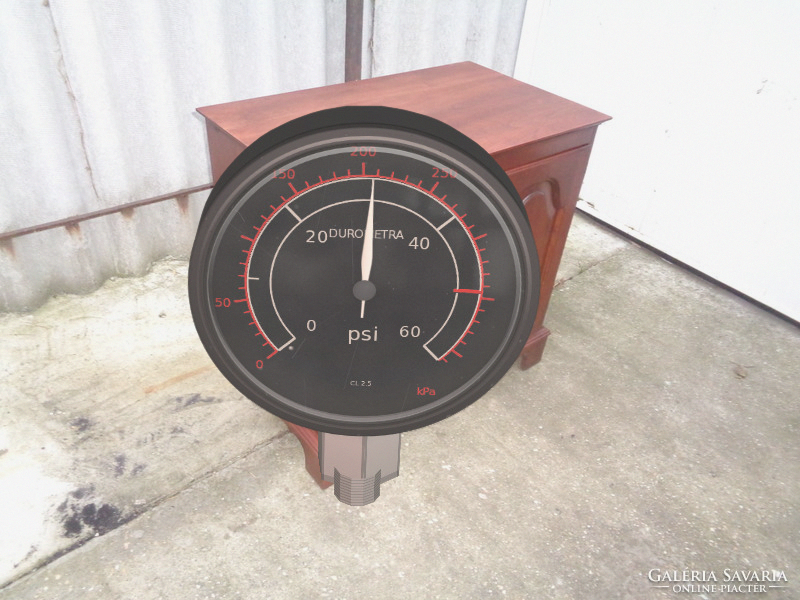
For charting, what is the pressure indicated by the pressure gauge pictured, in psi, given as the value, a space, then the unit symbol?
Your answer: 30 psi
